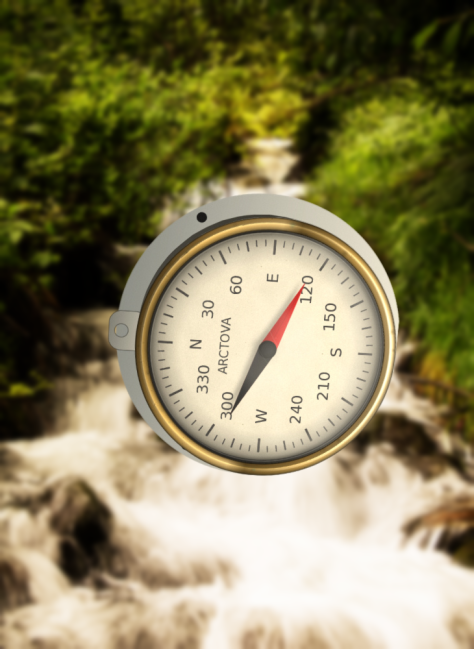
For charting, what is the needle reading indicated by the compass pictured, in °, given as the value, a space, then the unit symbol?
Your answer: 115 °
